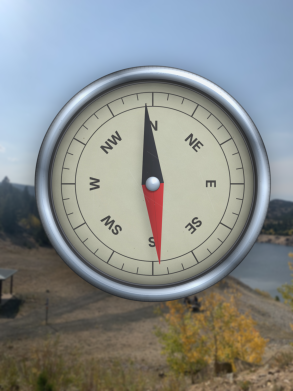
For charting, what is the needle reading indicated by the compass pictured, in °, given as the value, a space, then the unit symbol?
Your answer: 175 °
